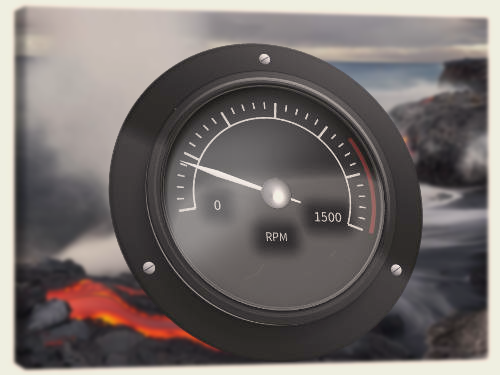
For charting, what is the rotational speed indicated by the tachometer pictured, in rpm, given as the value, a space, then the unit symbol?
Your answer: 200 rpm
